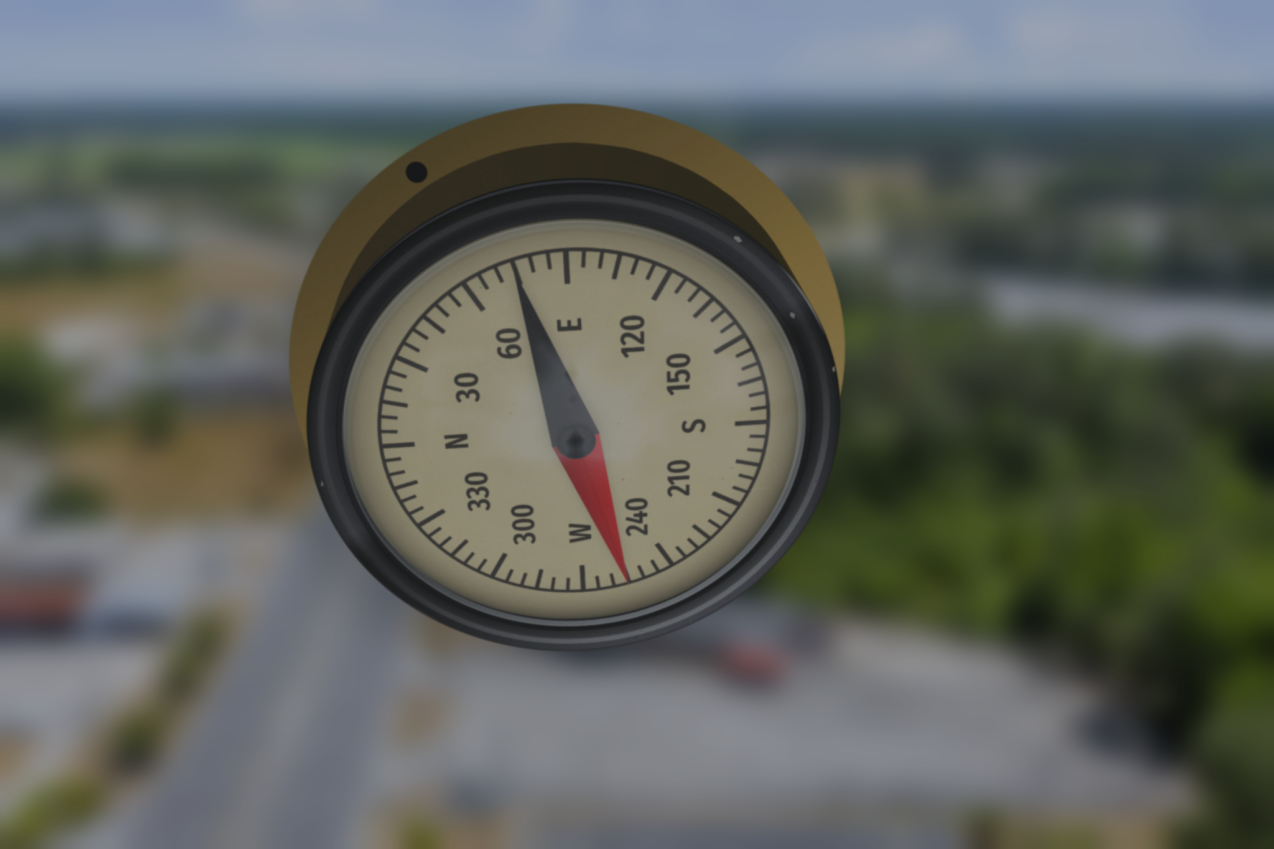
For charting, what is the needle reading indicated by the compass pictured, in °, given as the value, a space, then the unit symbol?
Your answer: 255 °
